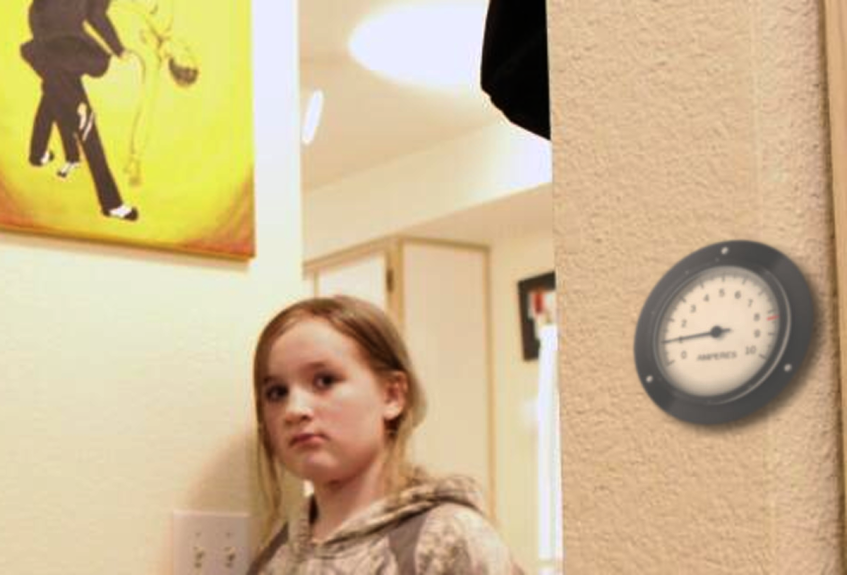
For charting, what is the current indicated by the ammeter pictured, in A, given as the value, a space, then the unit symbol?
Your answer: 1 A
